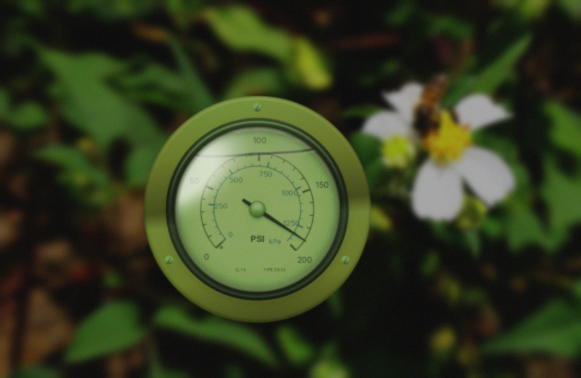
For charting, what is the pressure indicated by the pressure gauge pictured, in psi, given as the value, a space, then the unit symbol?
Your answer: 190 psi
